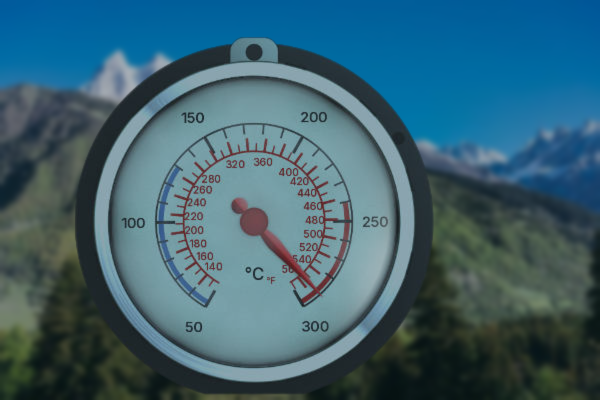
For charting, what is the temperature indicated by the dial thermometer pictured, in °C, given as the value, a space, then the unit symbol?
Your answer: 290 °C
